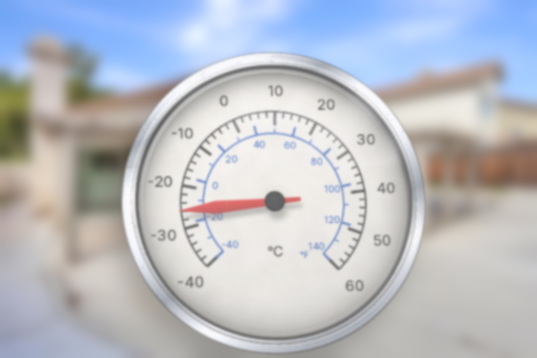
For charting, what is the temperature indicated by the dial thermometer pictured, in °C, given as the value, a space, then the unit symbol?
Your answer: -26 °C
